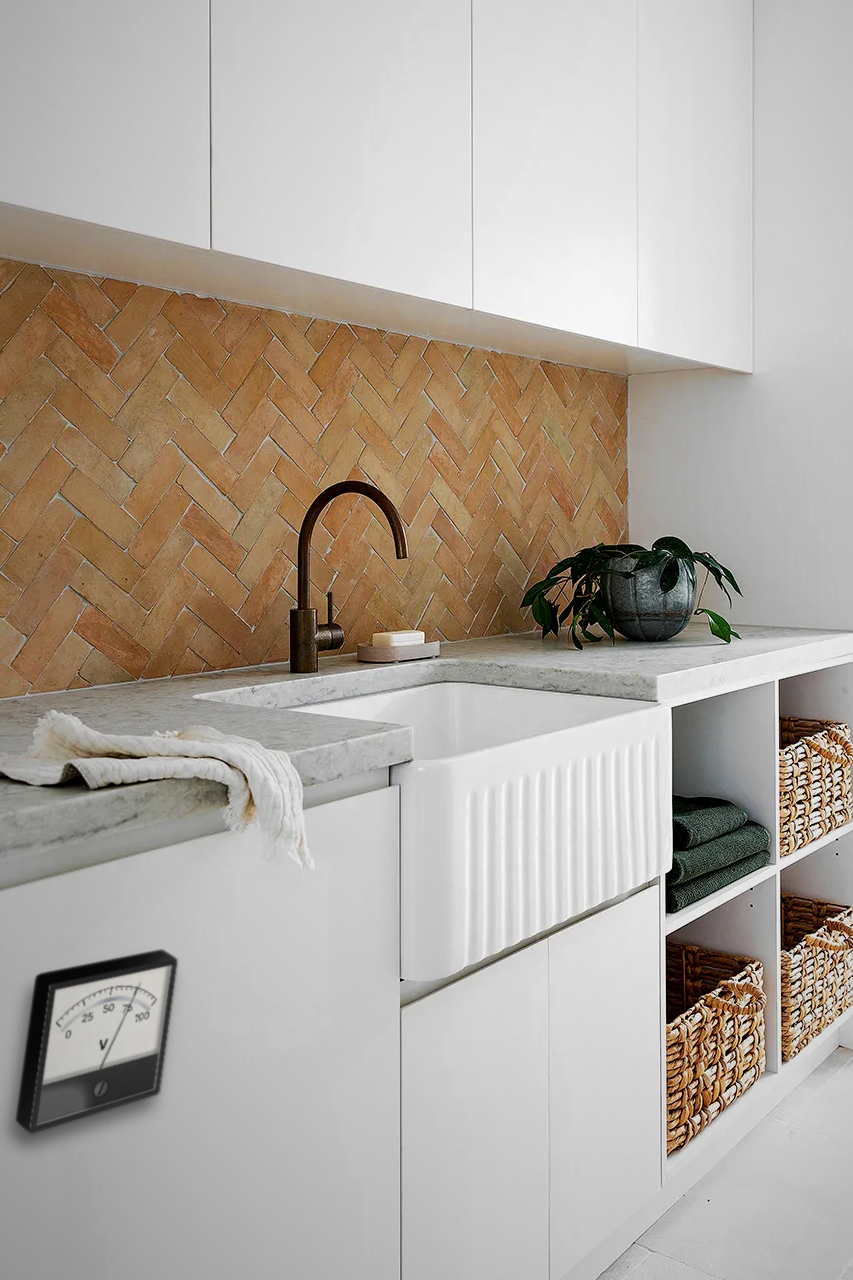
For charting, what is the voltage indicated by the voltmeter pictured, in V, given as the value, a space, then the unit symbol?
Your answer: 75 V
